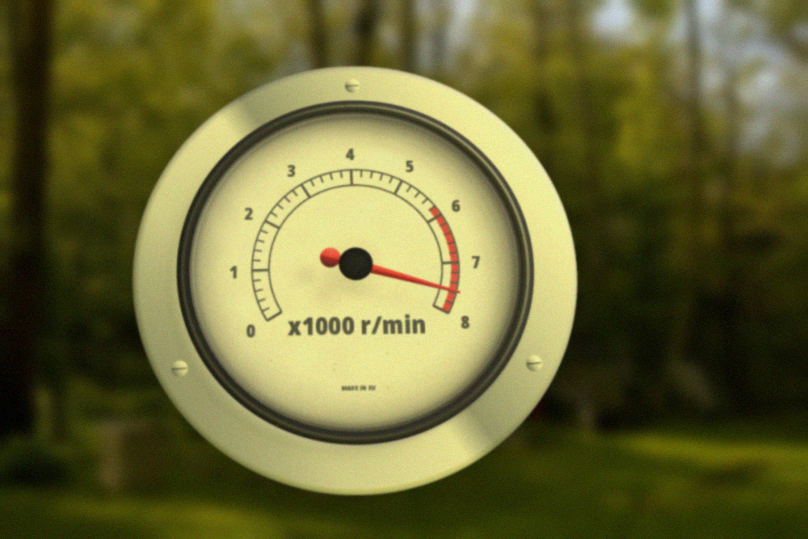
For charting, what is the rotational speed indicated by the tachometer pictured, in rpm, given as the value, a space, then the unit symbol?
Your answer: 7600 rpm
